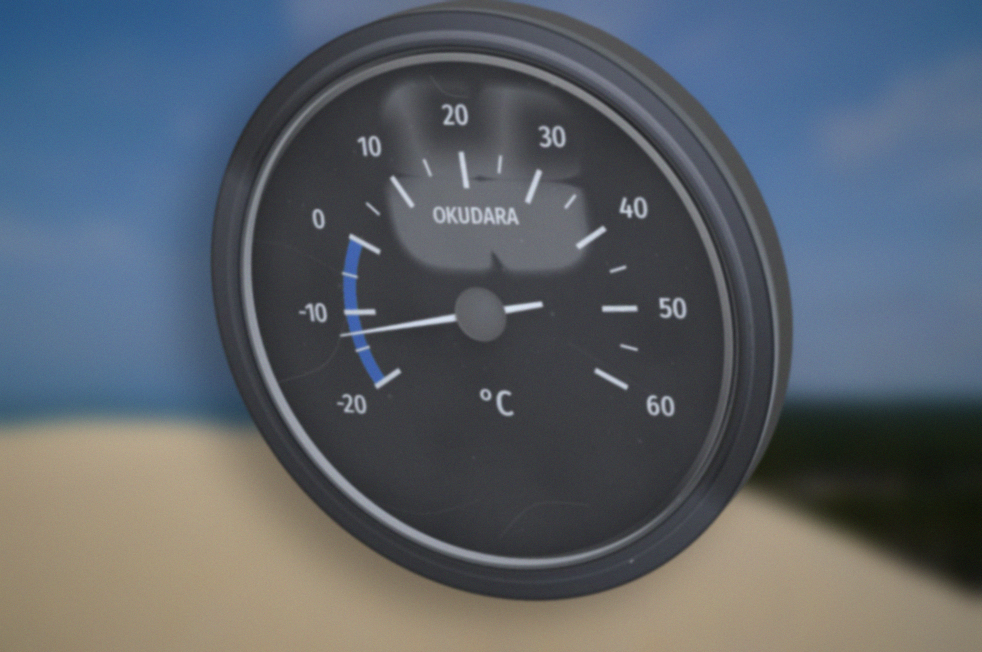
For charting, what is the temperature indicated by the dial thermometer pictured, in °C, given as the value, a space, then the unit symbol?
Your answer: -12.5 °C
